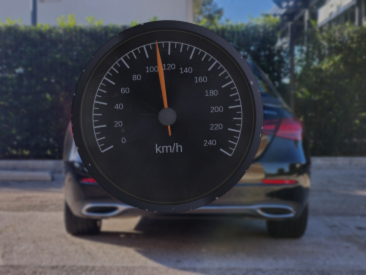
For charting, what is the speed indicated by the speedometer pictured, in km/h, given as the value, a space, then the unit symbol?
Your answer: 110 km/h
